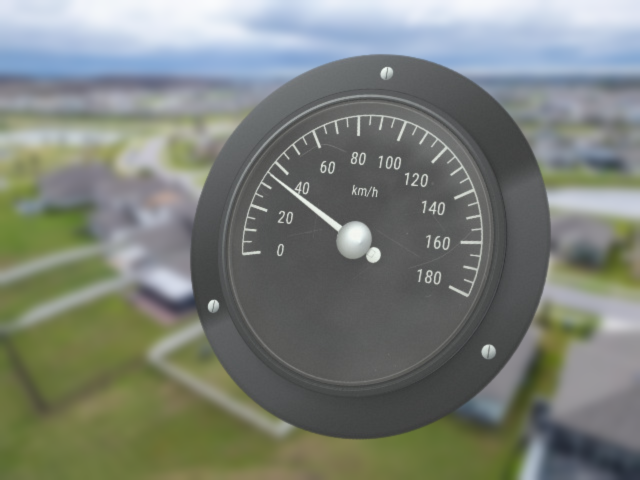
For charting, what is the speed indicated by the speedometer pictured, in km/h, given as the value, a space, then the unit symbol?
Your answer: 35 km/h
